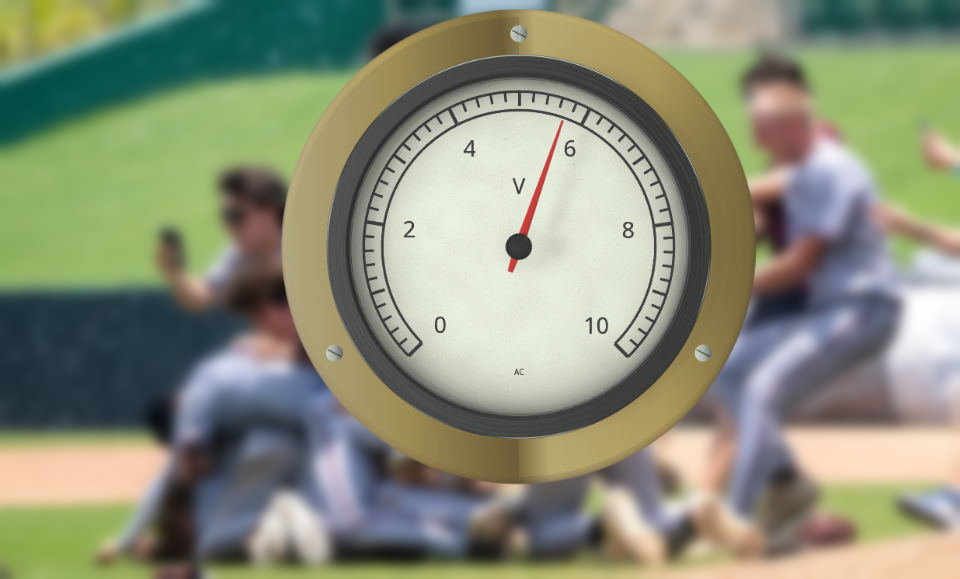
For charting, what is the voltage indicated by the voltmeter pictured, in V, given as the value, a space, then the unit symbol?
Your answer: 5.7 V
